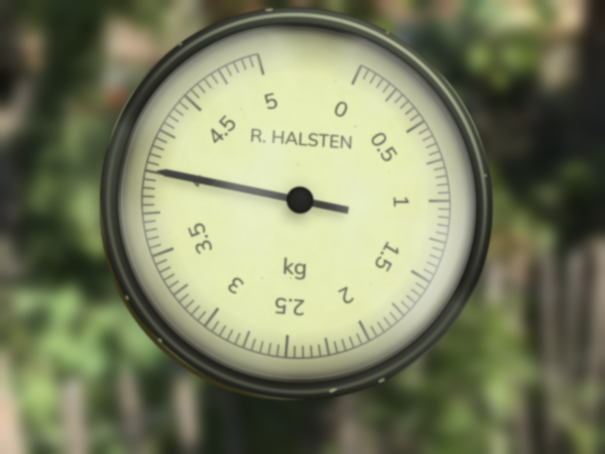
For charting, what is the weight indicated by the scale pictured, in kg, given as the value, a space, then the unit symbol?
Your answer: 4 kg
